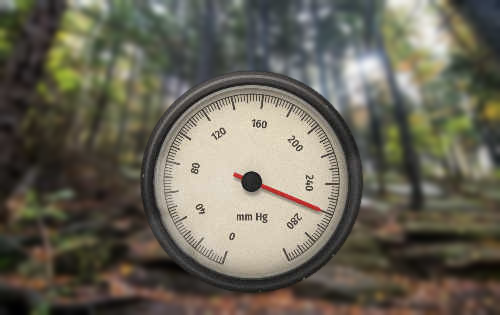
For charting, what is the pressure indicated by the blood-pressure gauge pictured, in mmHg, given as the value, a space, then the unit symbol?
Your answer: 260 mmHg
